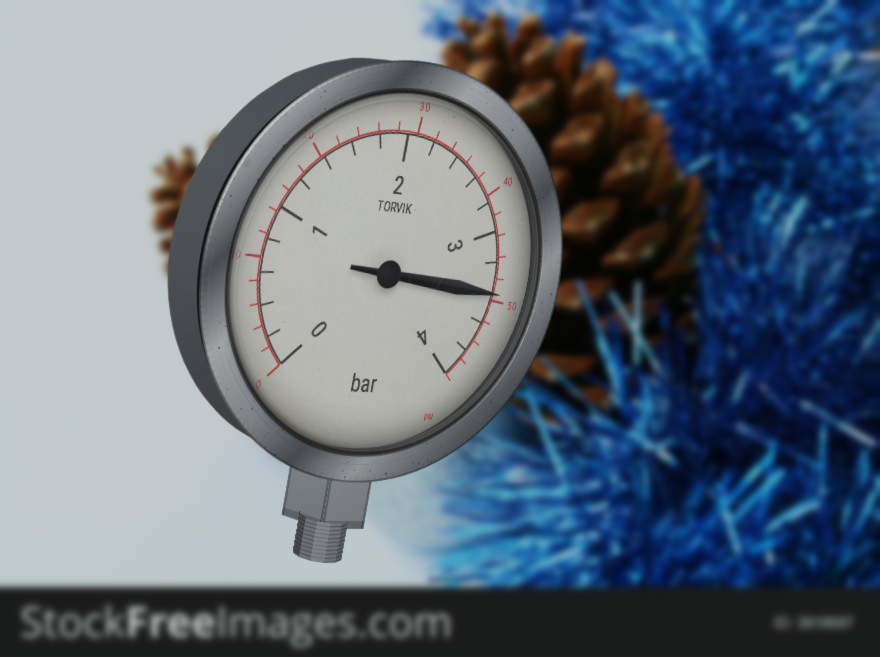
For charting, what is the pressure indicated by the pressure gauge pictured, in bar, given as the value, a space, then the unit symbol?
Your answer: 3.4 bar
